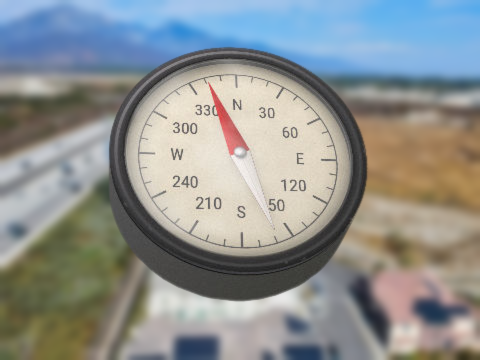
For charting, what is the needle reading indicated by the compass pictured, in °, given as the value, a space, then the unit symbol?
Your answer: 340 °
